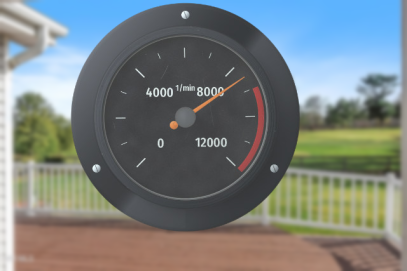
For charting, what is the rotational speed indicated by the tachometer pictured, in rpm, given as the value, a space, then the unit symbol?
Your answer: 8500 rpm
